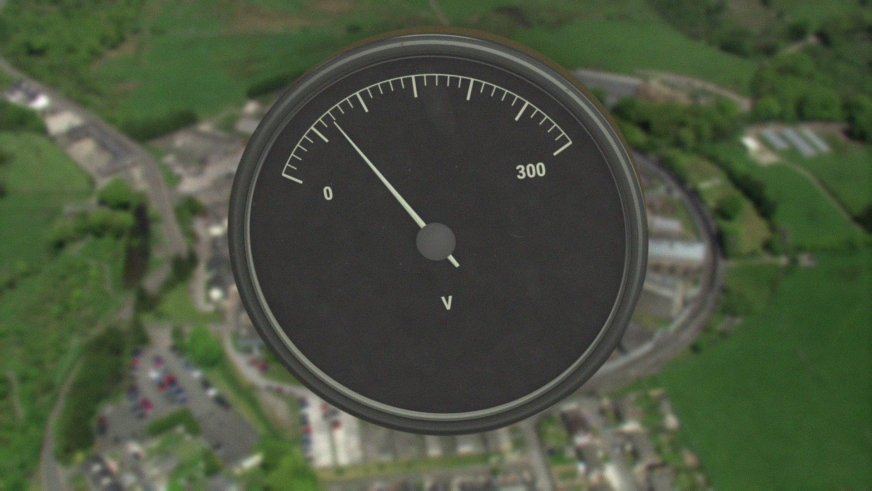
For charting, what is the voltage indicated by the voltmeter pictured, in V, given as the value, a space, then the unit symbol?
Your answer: 70 V
